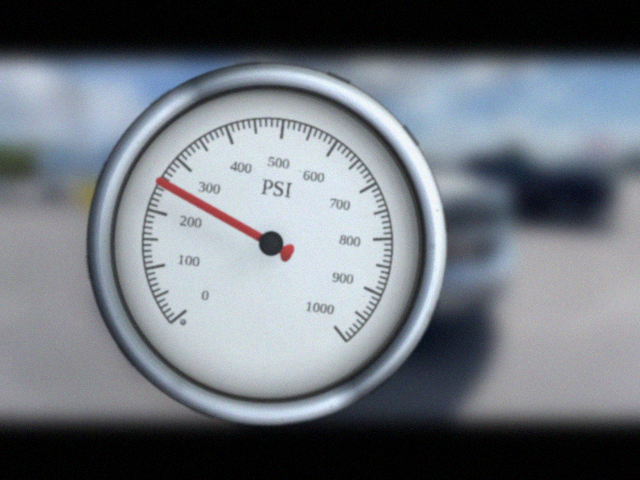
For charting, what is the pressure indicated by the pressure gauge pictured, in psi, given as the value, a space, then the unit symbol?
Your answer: 250 psi
